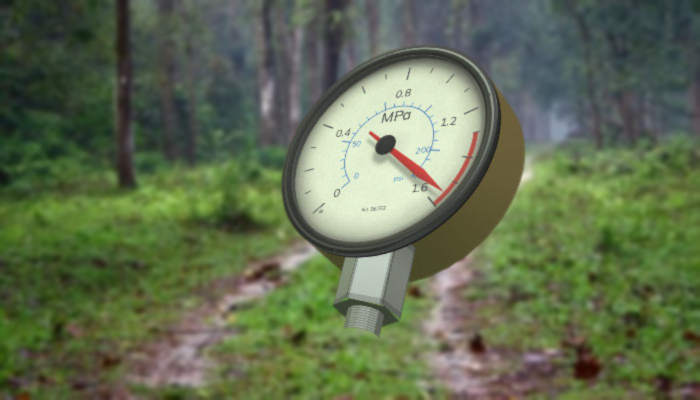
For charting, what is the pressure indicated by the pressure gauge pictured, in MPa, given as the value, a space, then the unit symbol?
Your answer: 1.55 MPa
